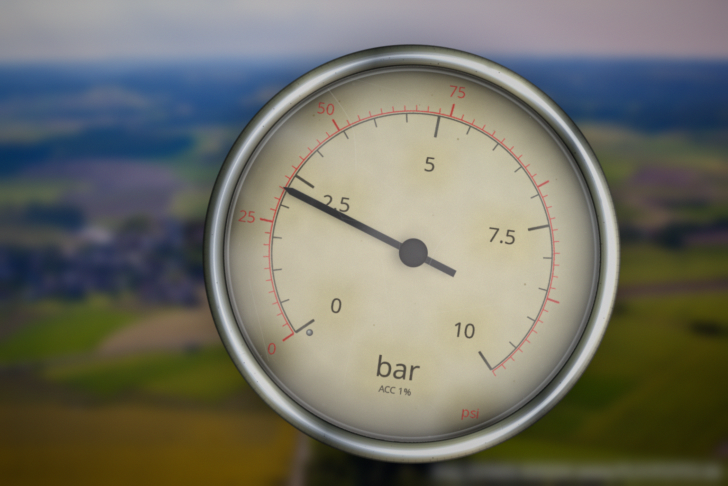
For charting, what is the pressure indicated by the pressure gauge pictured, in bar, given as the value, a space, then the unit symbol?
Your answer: 2.25 bar
